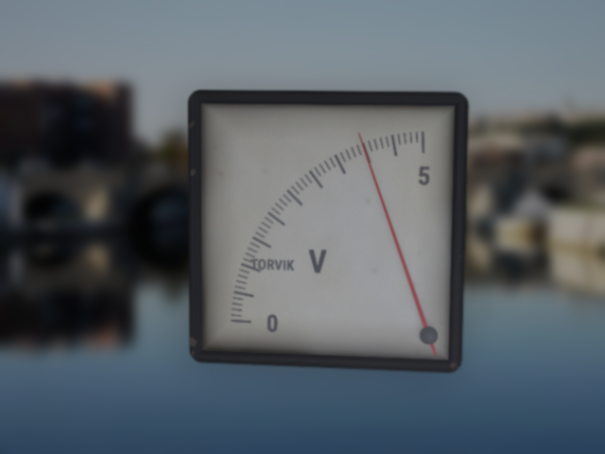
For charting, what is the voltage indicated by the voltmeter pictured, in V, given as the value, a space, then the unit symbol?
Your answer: 4 V
